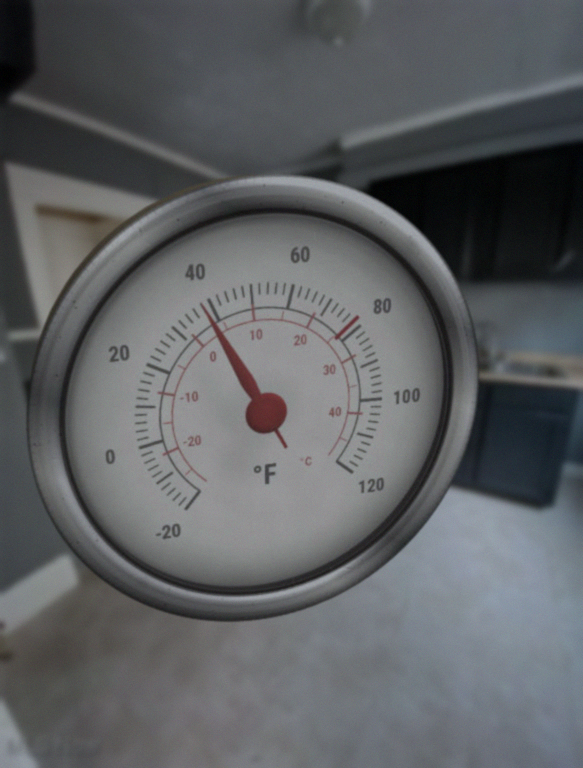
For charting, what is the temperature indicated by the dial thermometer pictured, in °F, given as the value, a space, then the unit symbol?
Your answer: 38 °F
